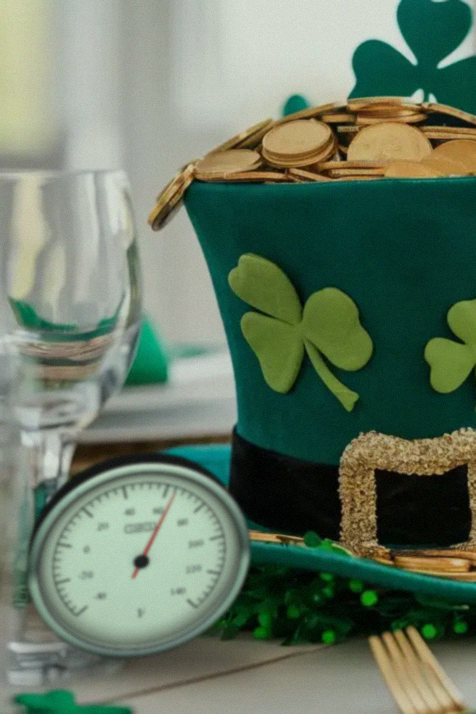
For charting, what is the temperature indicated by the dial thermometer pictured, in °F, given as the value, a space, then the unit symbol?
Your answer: 64 °F
